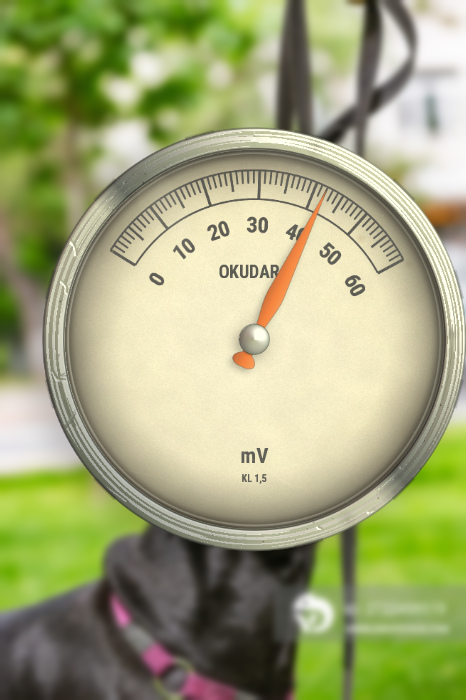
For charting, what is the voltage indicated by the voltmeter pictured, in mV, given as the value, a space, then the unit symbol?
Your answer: 42 mV
